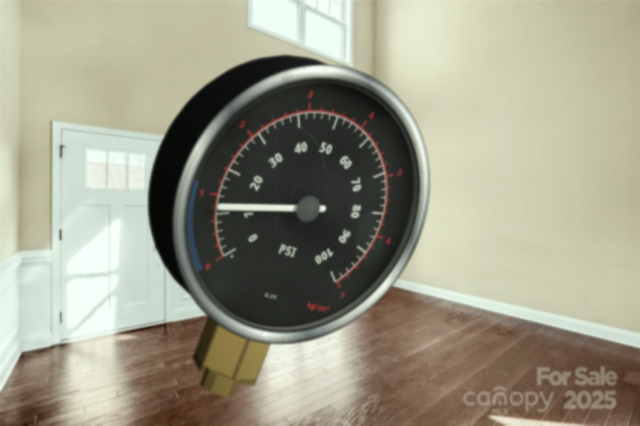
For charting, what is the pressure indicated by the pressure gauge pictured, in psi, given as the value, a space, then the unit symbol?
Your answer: 12 psi
